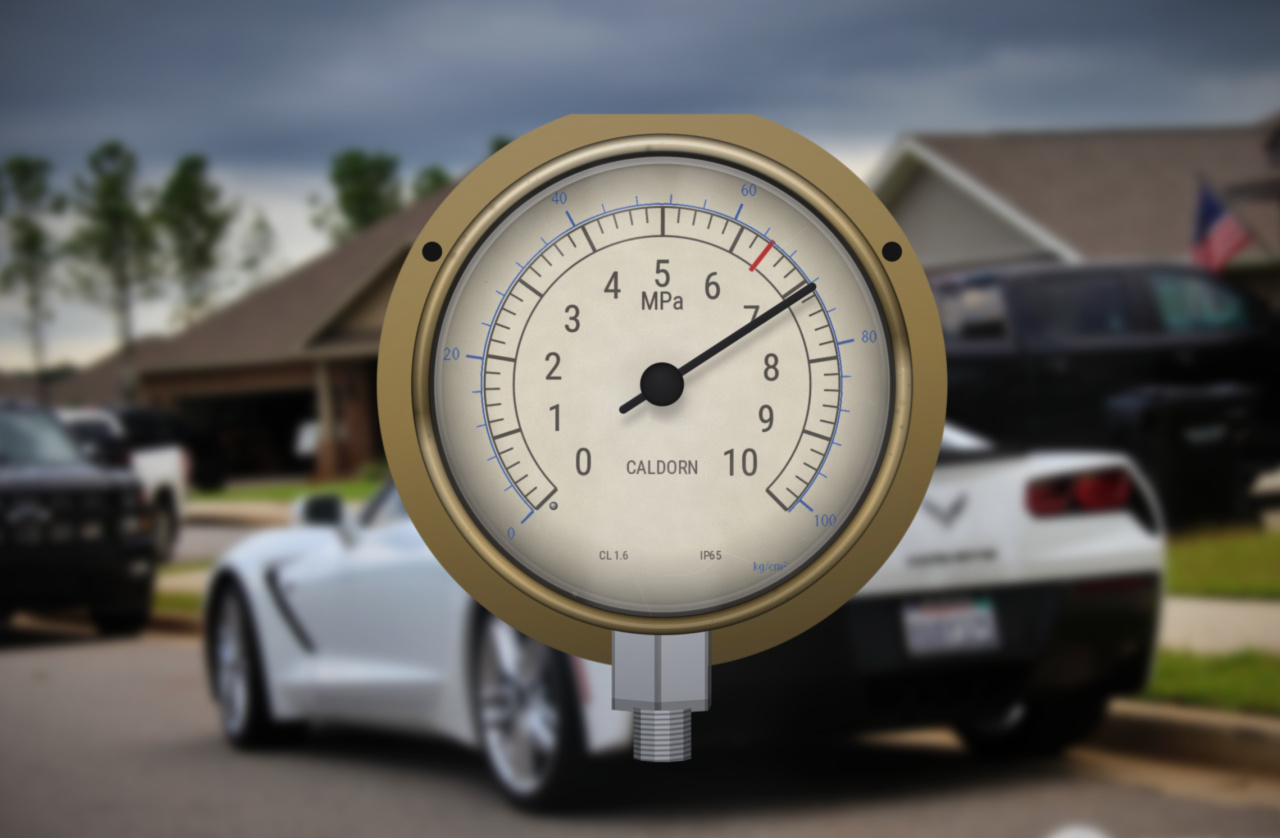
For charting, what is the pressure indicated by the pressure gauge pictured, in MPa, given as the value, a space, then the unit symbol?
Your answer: 7.1 MPa
